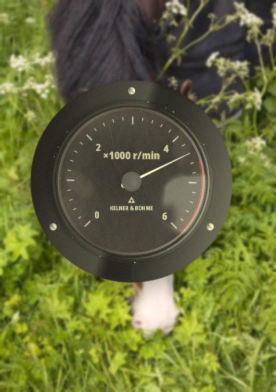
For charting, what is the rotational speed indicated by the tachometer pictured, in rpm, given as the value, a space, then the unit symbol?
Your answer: 4400 rpm
